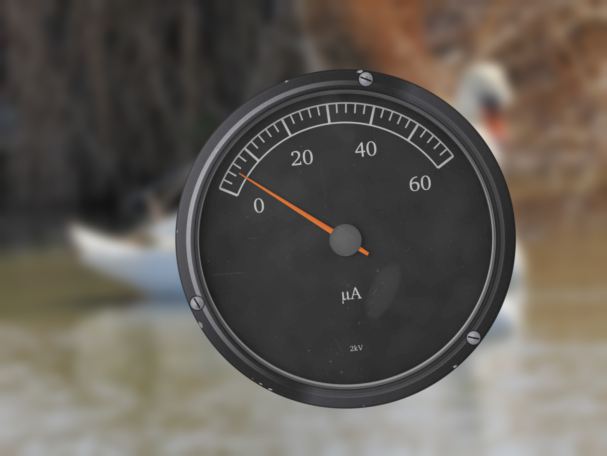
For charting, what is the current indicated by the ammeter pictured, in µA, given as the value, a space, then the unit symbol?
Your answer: 5 µA
